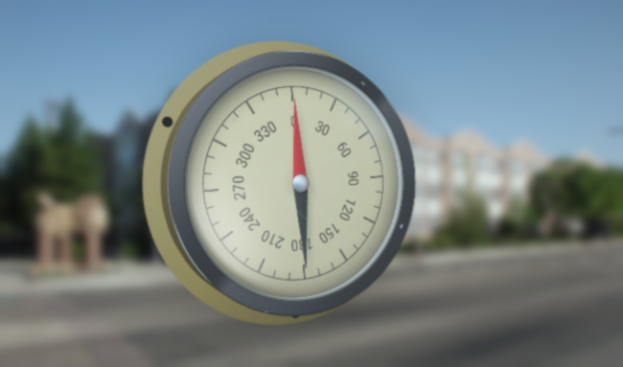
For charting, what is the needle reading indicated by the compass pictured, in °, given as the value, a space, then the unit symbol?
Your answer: 0 °
